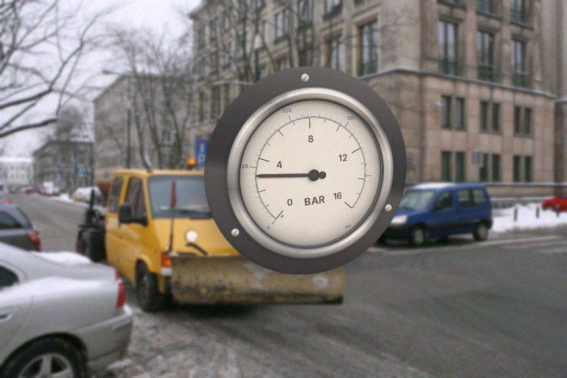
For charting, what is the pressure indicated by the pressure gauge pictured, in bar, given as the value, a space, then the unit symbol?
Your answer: 3 bar
